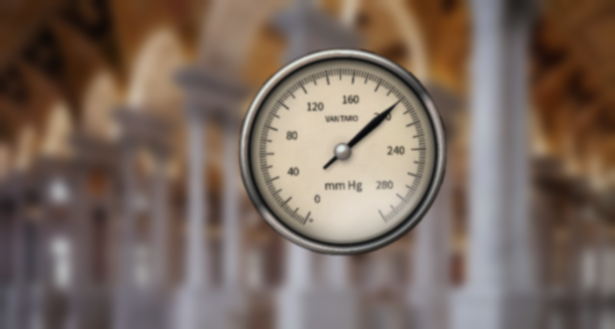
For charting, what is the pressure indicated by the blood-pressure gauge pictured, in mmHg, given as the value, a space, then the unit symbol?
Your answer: 200 mmHg
